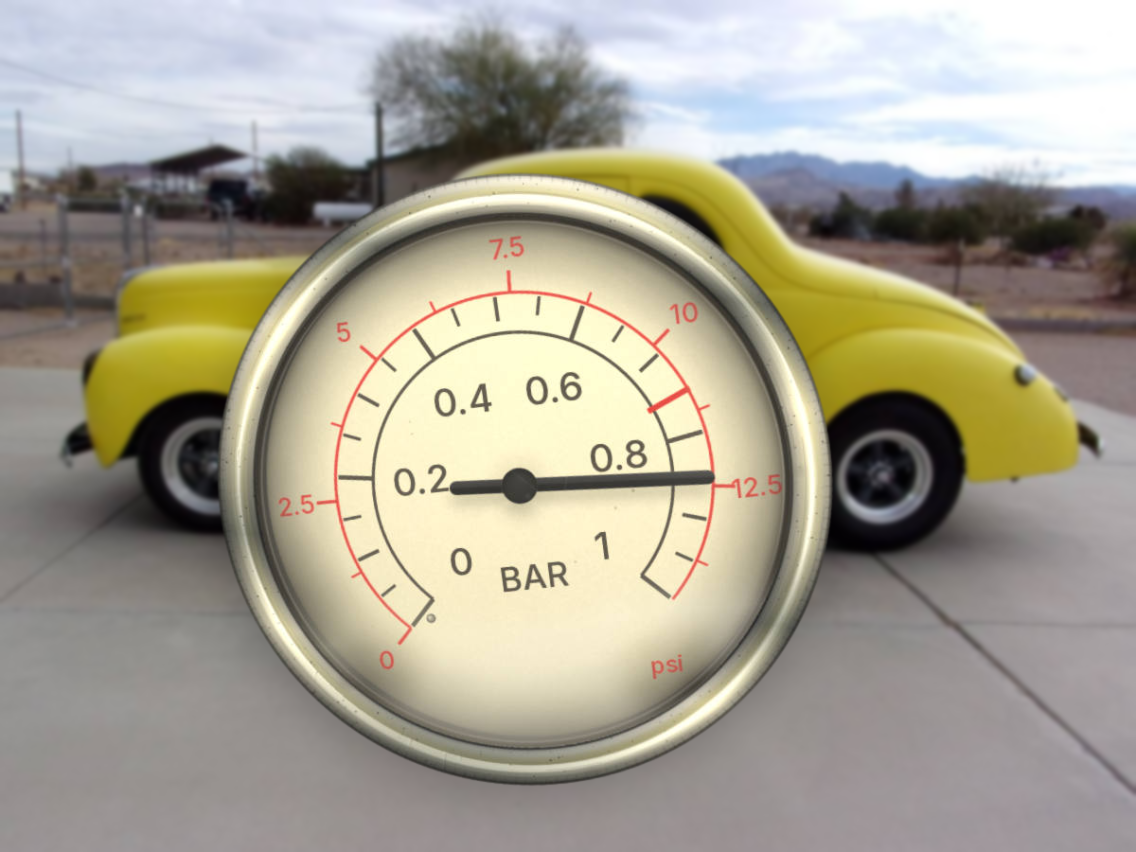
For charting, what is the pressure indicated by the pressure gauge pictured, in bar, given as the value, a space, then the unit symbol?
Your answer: 0.85 bar
